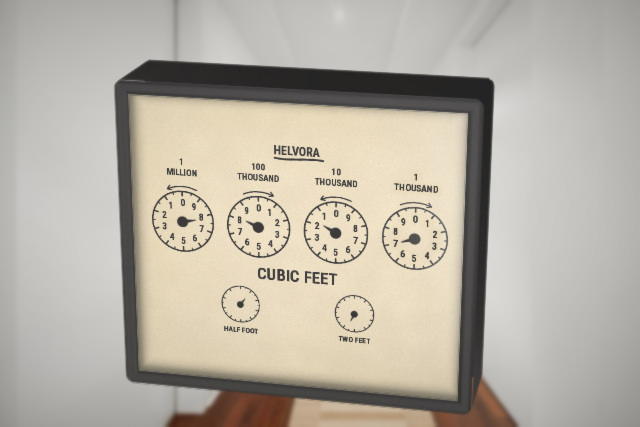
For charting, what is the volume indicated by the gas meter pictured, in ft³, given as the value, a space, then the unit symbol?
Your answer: 781700 ft³
